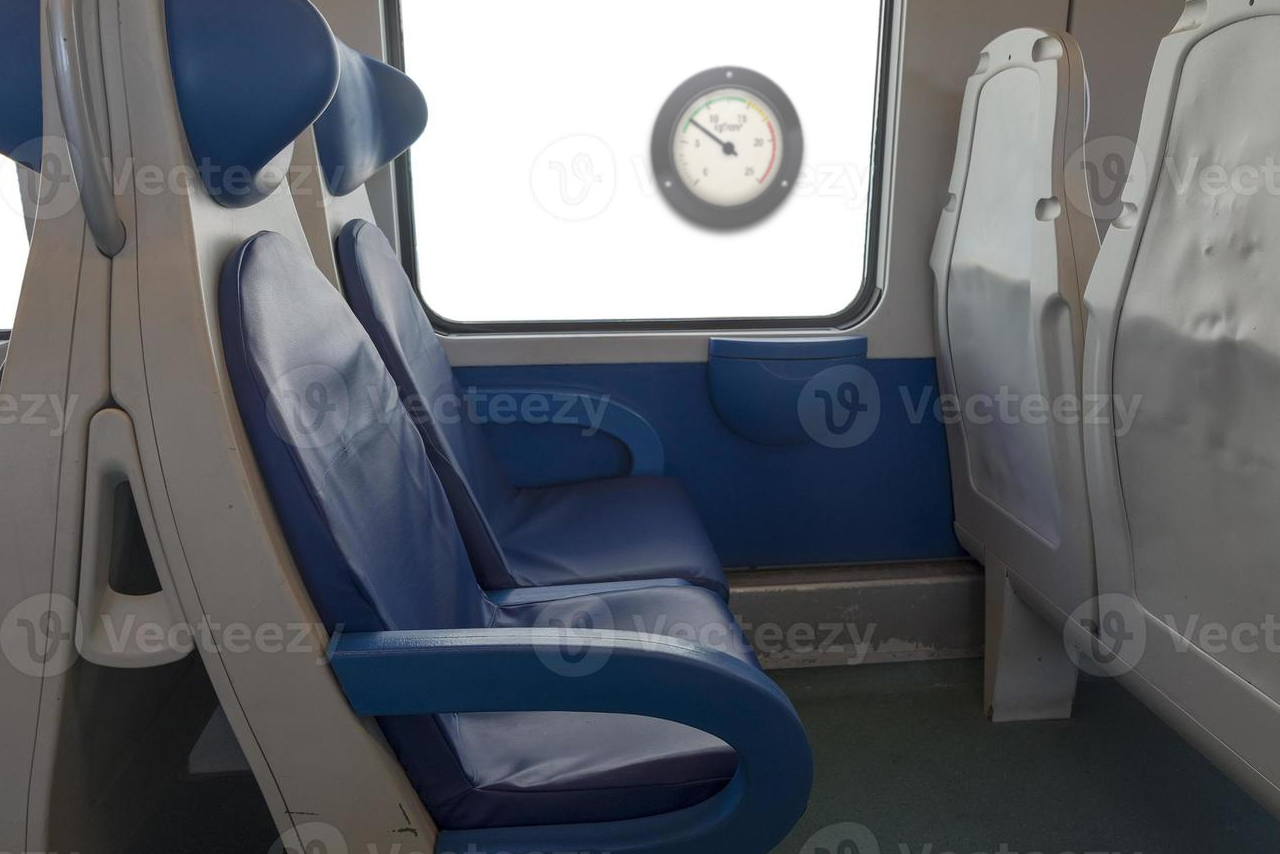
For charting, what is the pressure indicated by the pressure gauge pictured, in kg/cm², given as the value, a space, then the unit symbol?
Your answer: 7.5 kg/cm²
